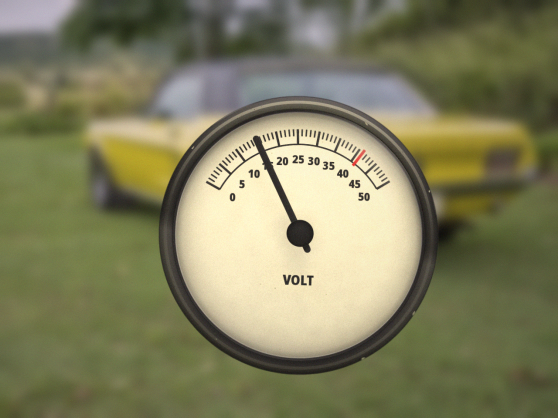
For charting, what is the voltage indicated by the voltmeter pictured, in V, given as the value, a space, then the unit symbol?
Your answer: 15 V
